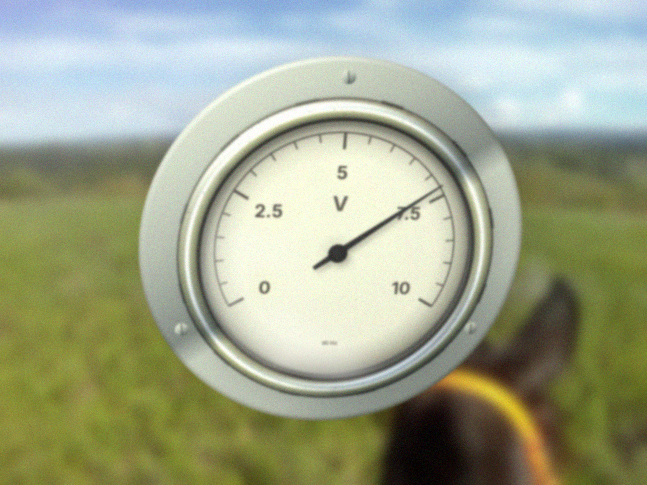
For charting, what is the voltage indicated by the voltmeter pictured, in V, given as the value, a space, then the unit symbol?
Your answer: 7.25 V
